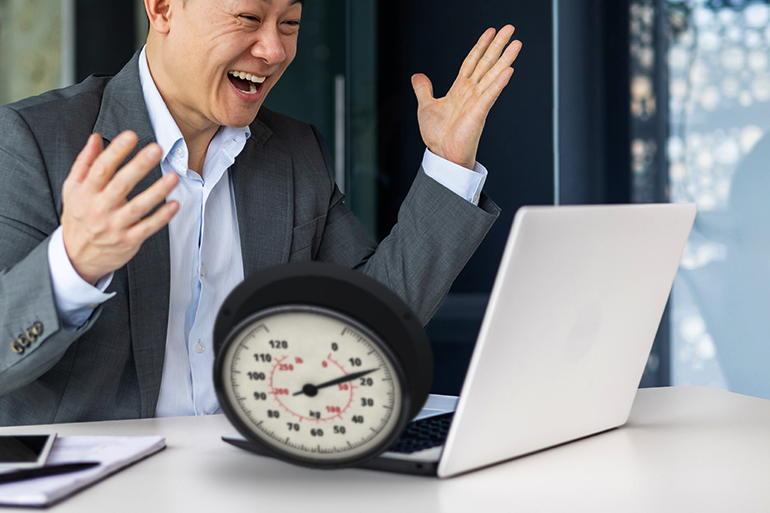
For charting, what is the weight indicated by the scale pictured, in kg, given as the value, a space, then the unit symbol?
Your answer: 15 kg
